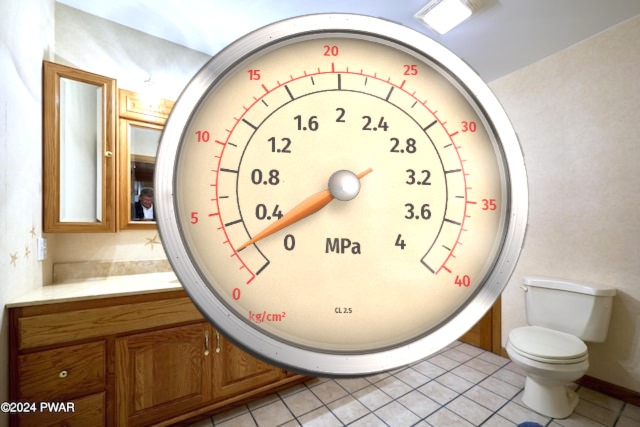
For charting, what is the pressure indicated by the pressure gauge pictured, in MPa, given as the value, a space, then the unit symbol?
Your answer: 0.2 MPa
